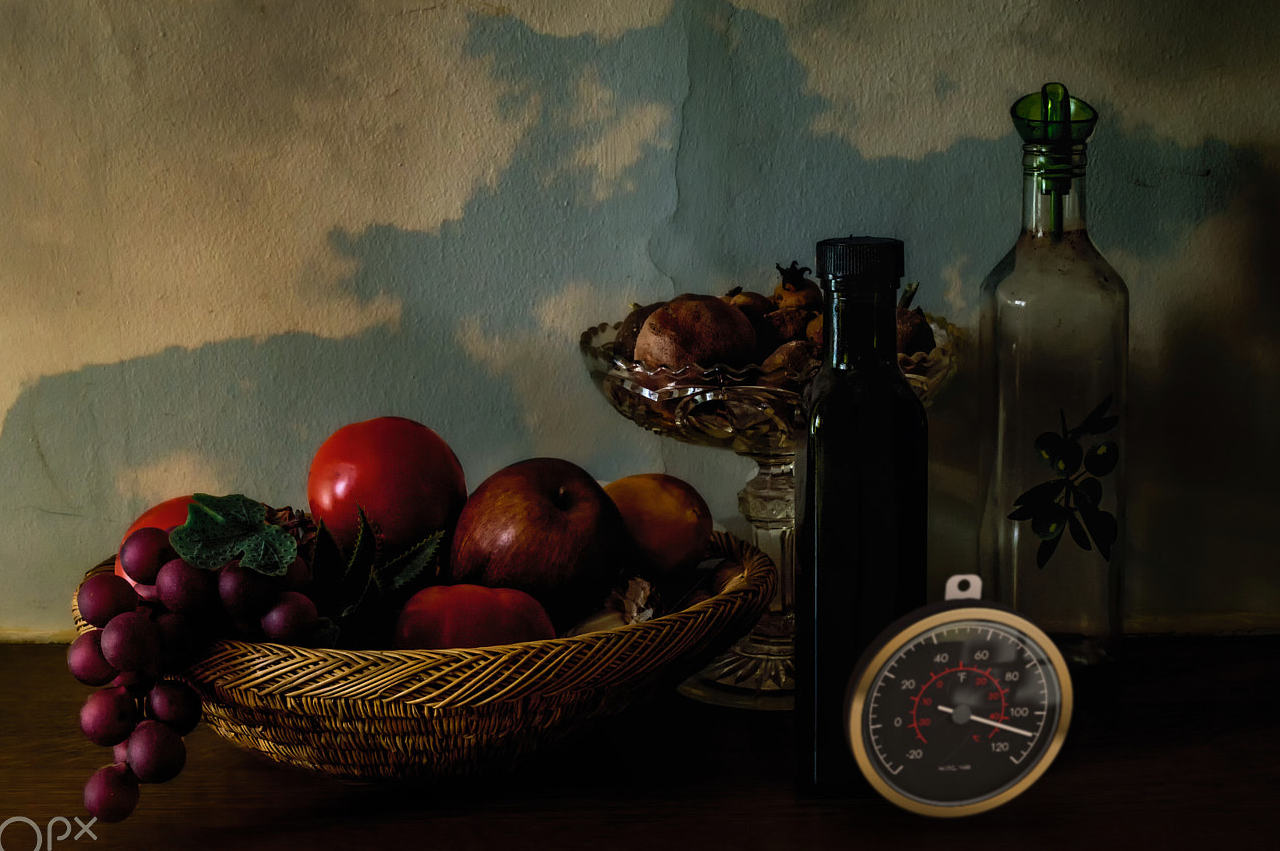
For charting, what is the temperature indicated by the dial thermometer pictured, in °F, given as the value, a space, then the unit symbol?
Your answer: 108 °F
